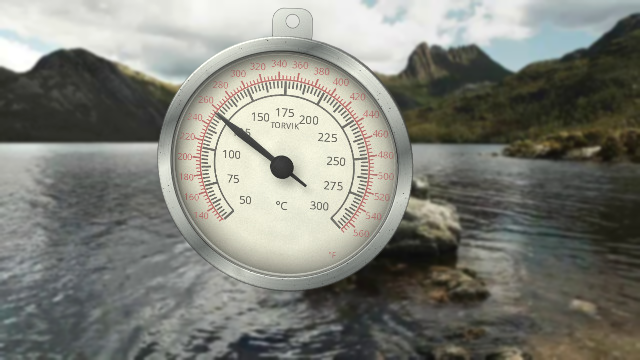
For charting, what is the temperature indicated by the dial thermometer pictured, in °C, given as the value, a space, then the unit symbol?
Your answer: 125 °C
